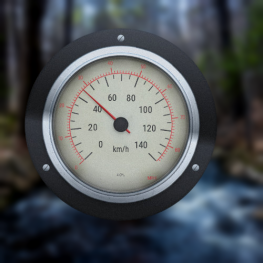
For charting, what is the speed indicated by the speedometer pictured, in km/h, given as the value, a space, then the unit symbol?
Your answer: 45 km/h
